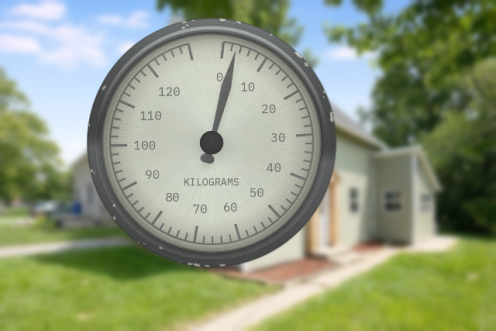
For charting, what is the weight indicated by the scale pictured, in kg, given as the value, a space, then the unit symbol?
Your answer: 3 kg
